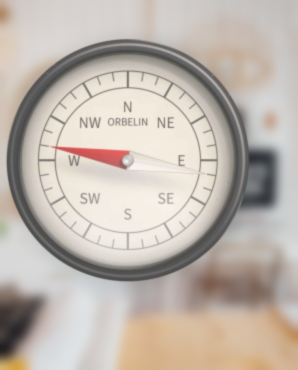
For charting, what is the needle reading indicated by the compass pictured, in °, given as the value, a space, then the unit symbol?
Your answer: 280 °
